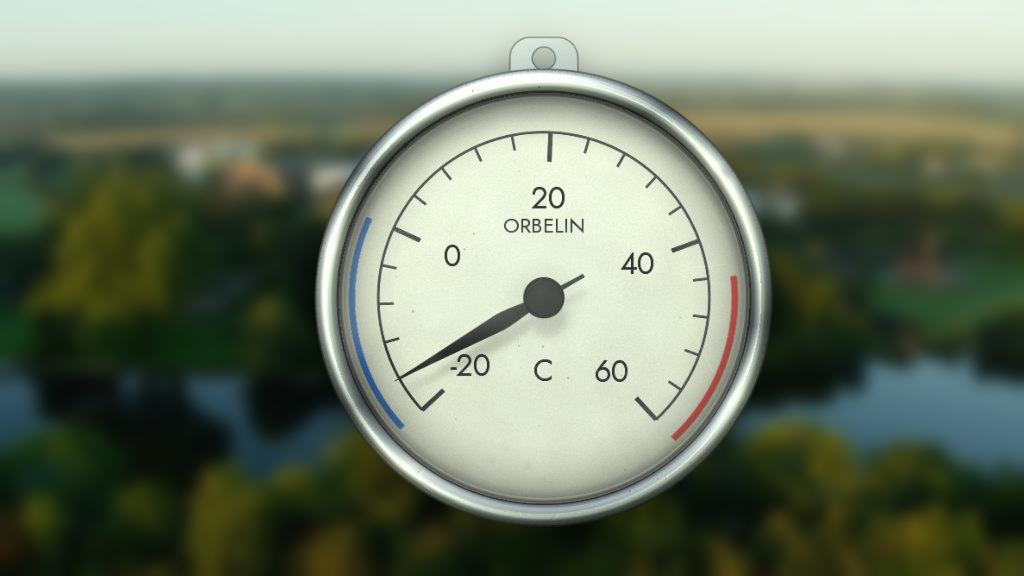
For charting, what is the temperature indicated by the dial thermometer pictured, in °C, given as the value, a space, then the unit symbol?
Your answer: -16 °C
